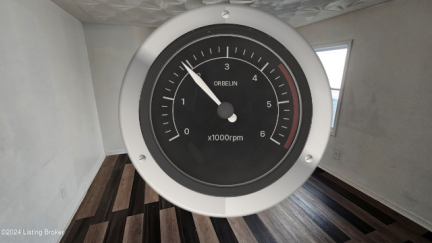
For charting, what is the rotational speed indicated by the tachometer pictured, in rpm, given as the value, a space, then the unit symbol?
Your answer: 1900 rpm
